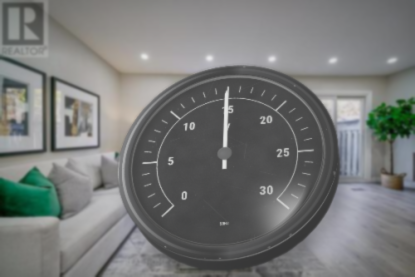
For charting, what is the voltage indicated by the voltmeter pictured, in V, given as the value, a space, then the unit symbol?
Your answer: 15 V
